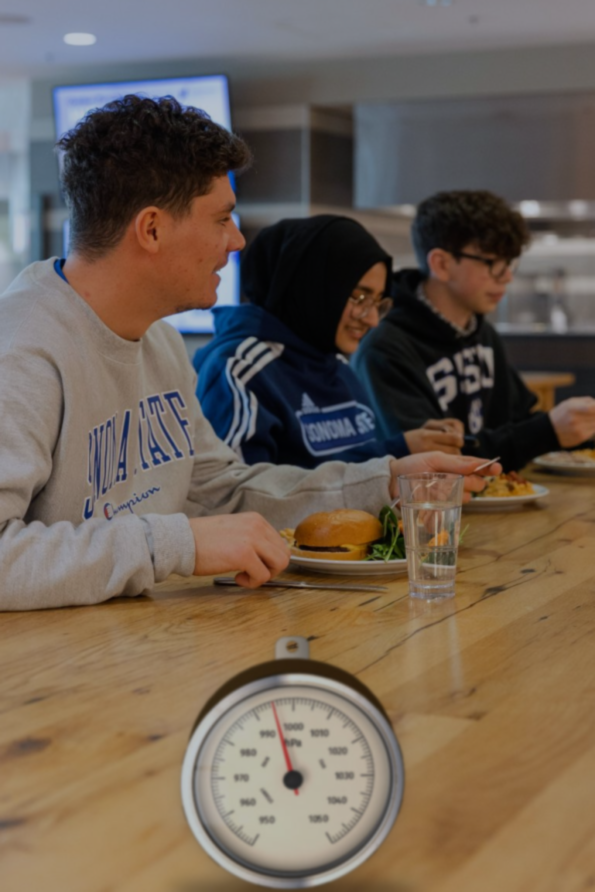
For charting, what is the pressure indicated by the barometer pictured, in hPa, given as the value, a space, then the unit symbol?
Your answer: 995 hPa
